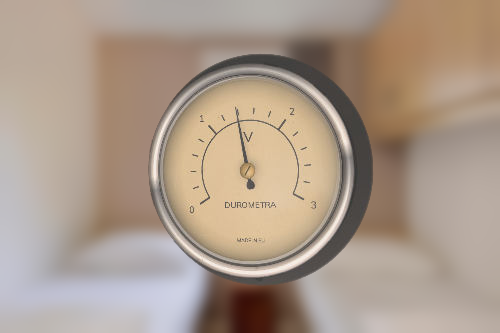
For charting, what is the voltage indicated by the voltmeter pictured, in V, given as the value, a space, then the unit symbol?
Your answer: 1.4 V
